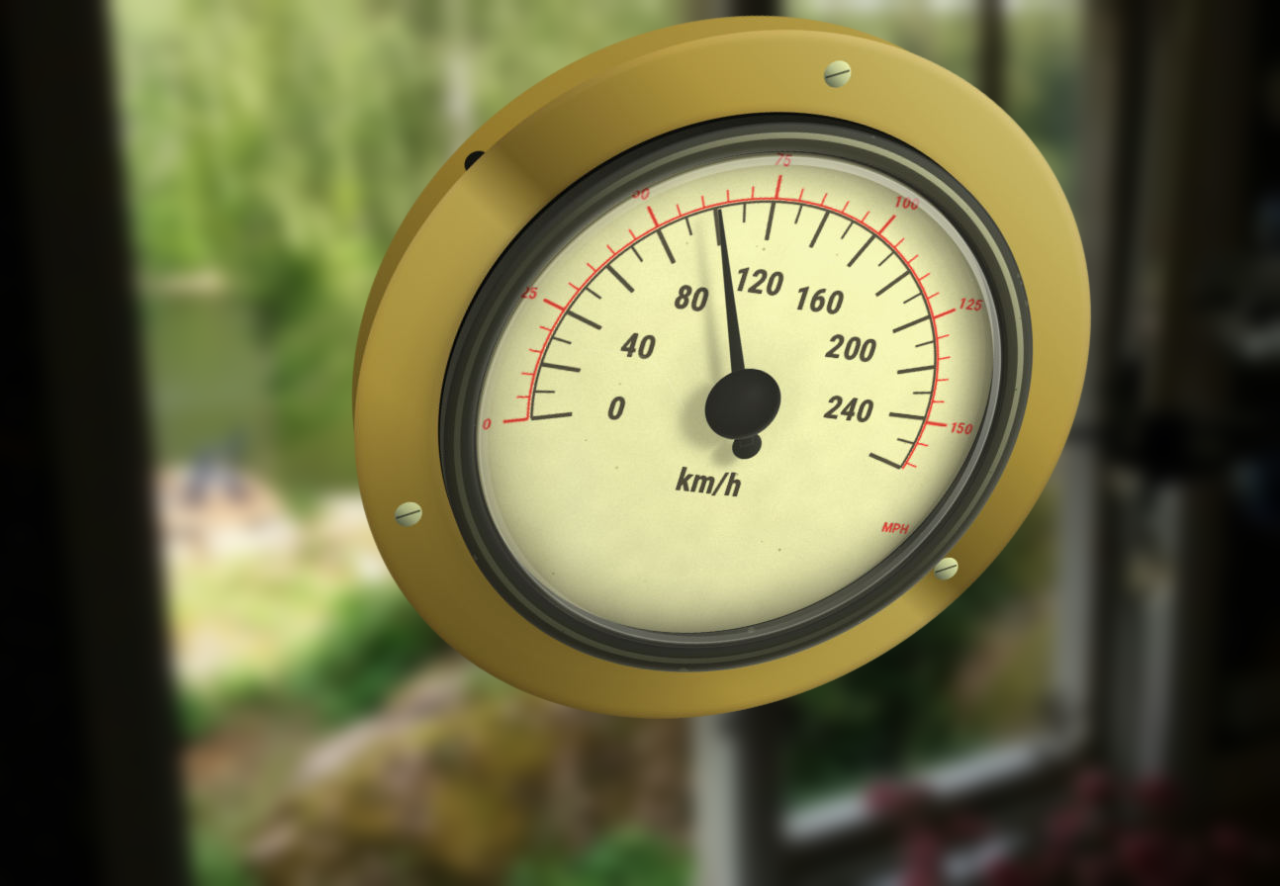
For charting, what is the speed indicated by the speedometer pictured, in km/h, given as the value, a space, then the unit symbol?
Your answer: 100 km/h
